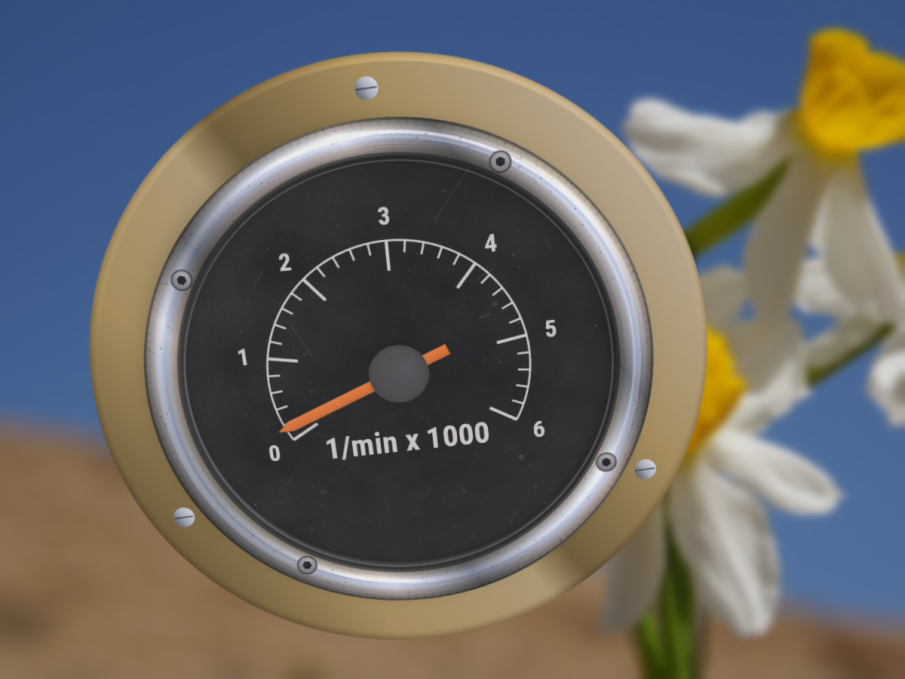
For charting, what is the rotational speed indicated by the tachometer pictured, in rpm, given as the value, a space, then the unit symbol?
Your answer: 200 rpm
